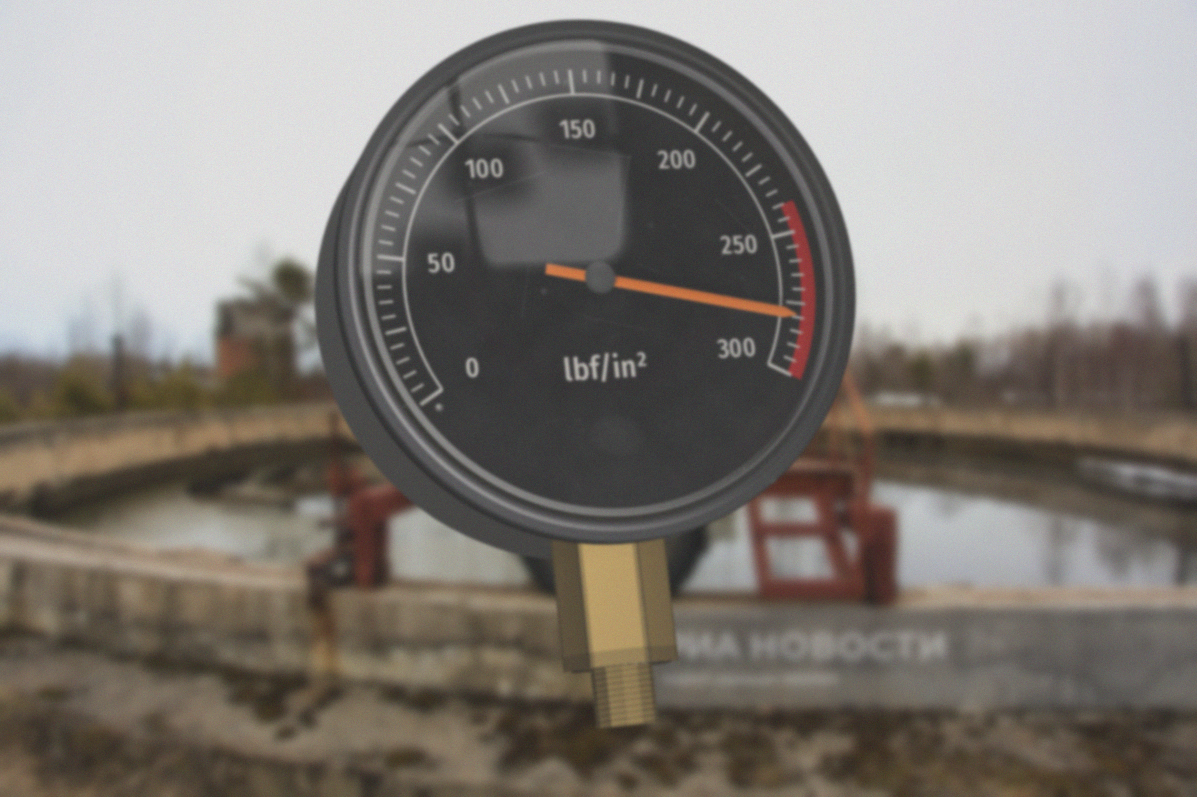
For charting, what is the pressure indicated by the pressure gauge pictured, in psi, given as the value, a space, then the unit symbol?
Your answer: 280 psi
